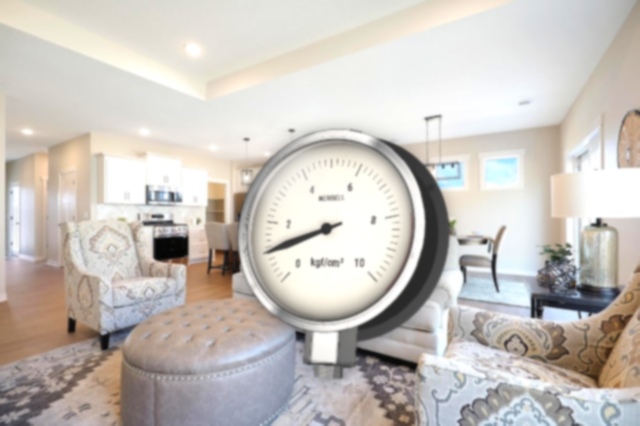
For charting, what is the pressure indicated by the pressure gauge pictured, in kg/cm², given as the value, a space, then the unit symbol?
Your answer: 1 kg/cm²
